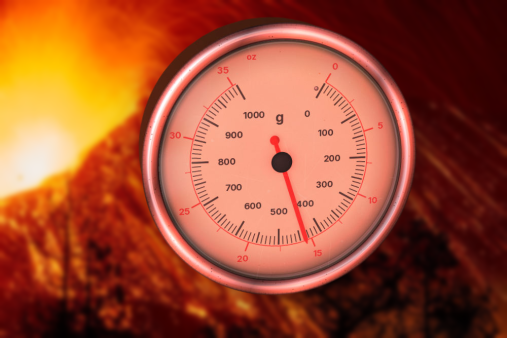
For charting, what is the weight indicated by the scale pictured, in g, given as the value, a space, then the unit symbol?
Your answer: 440 g
